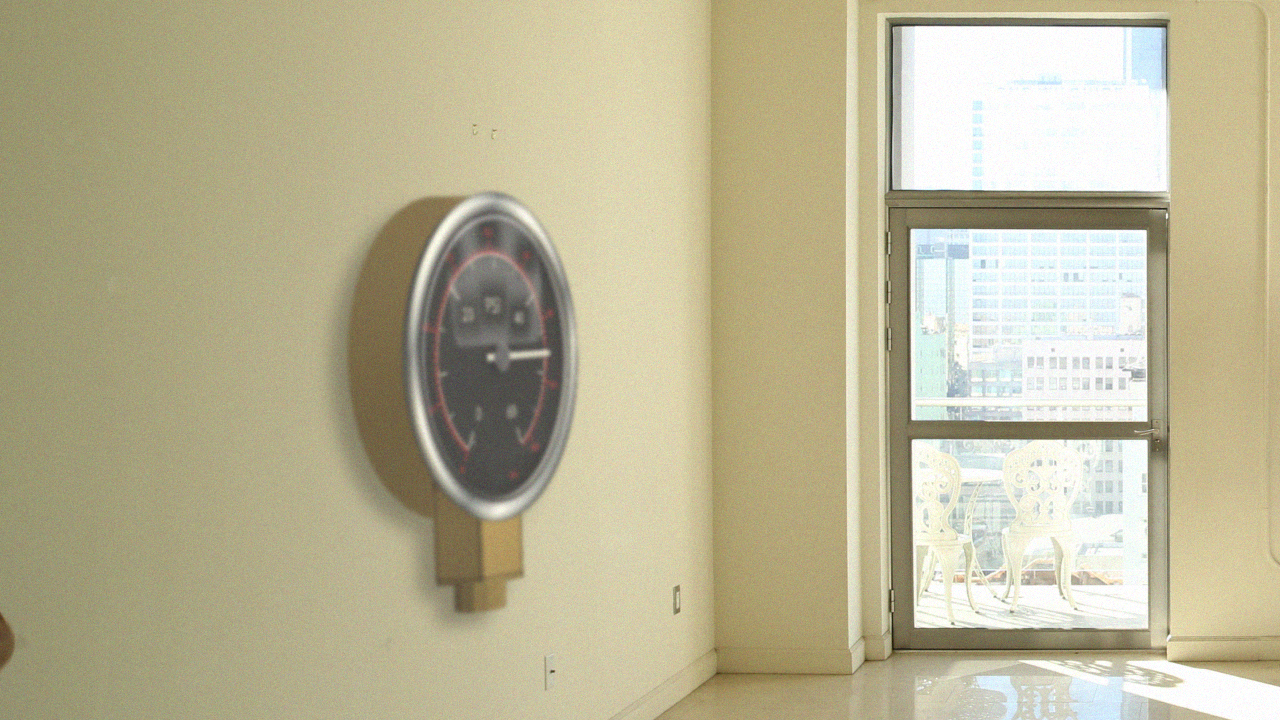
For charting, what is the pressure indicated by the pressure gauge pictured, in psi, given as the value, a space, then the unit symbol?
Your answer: 47.5 psi
